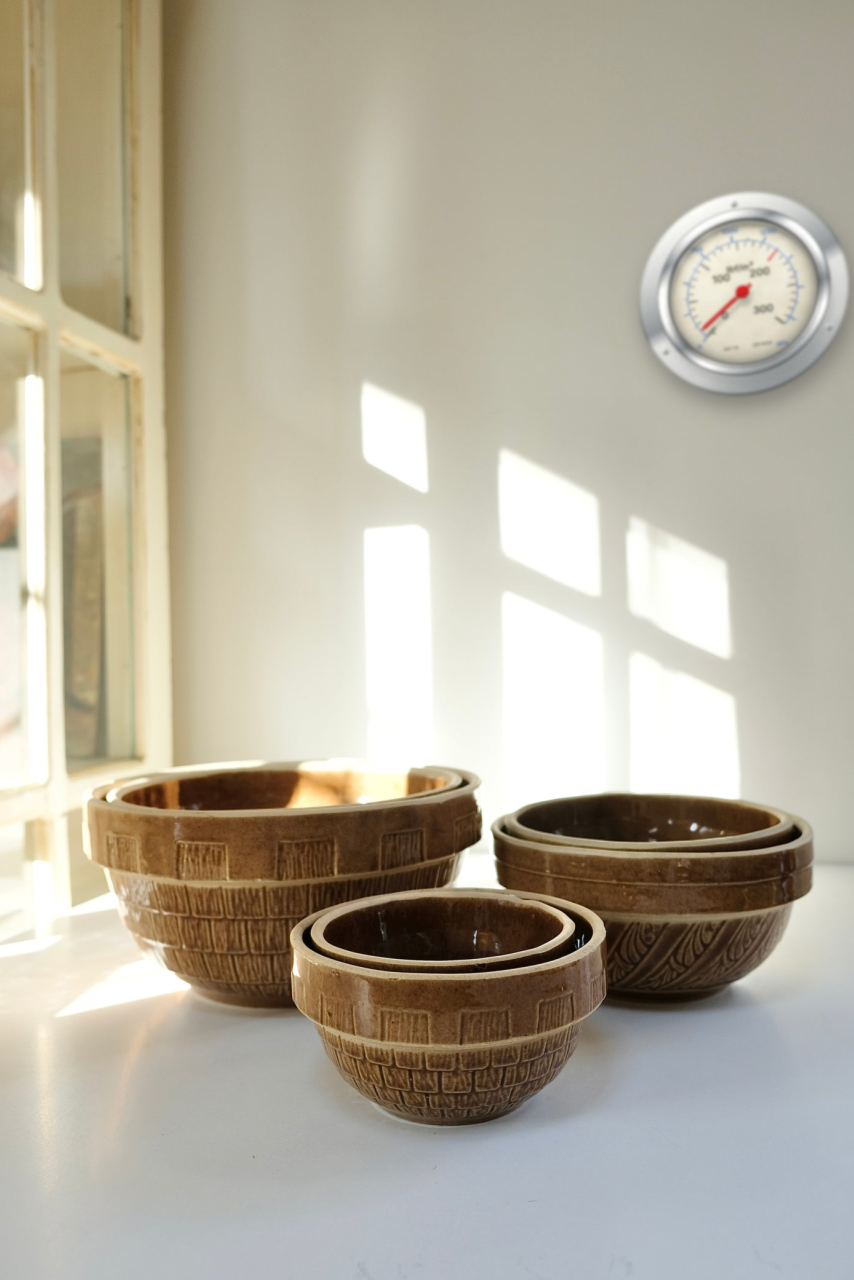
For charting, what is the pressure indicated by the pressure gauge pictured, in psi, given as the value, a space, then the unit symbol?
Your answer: 10 psi
